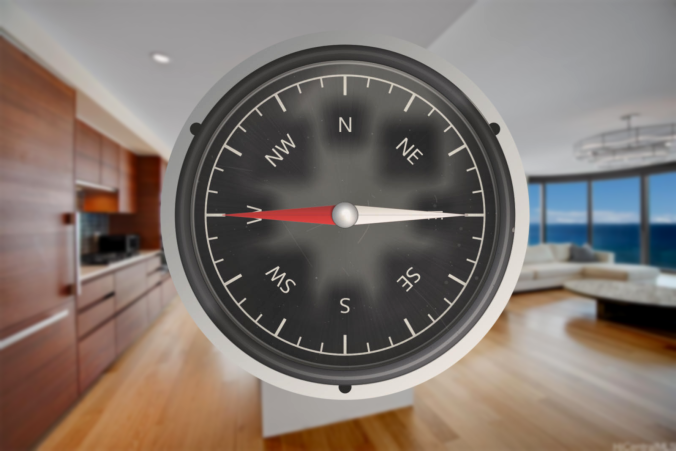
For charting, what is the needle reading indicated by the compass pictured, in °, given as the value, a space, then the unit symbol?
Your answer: 270 °
